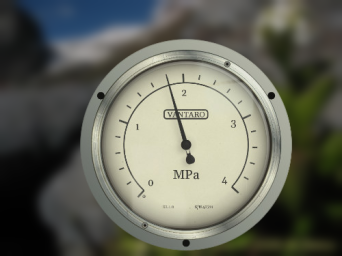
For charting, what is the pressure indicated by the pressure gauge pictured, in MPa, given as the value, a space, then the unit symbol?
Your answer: 1.8 MPa
